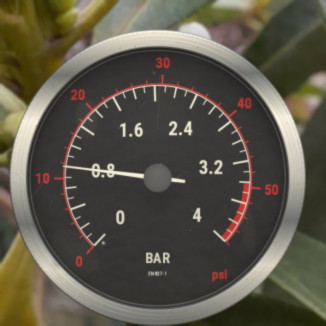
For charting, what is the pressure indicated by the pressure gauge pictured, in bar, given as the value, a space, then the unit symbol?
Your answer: 0.8 bar
